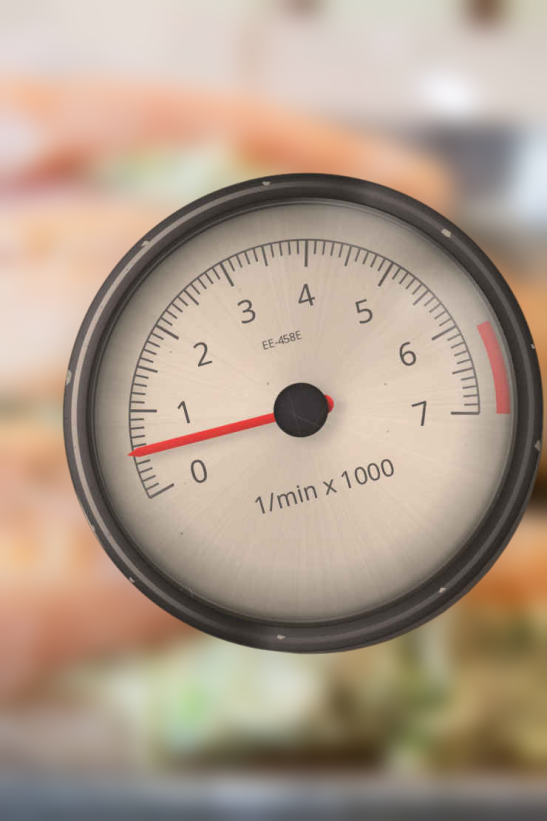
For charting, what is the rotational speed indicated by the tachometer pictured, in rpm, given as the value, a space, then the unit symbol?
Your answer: 500 rpm
